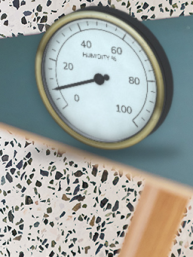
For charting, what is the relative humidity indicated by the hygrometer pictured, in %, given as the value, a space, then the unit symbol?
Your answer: 8 %
